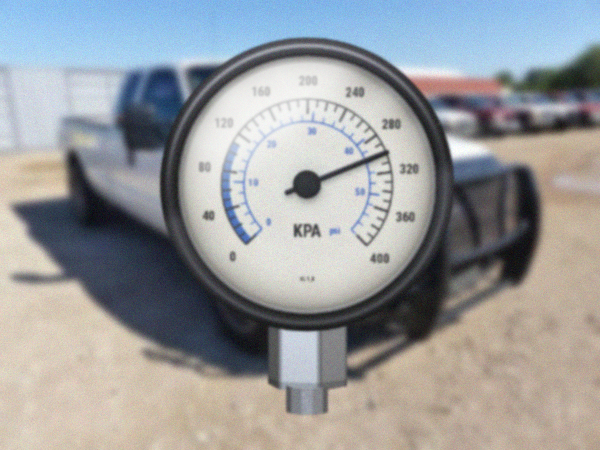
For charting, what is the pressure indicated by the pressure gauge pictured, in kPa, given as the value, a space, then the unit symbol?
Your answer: 300 kPa
